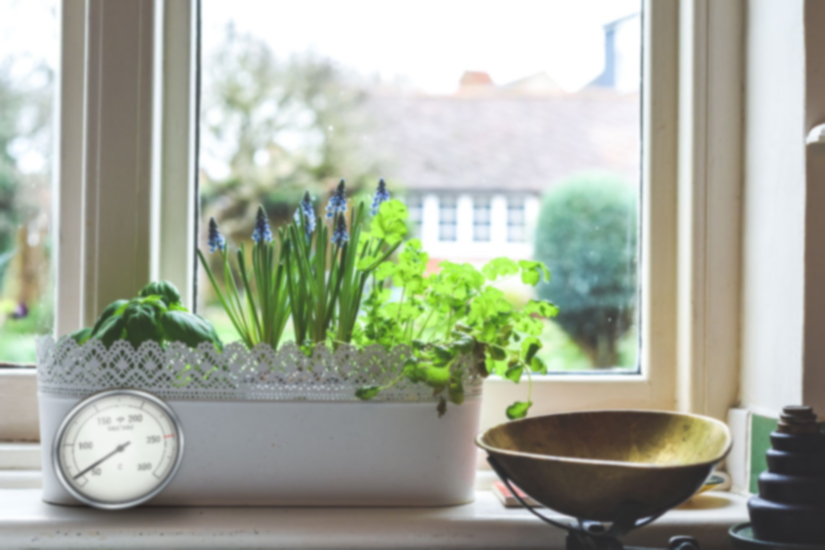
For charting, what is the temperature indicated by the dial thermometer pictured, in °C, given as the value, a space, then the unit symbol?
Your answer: 62.5 °C
